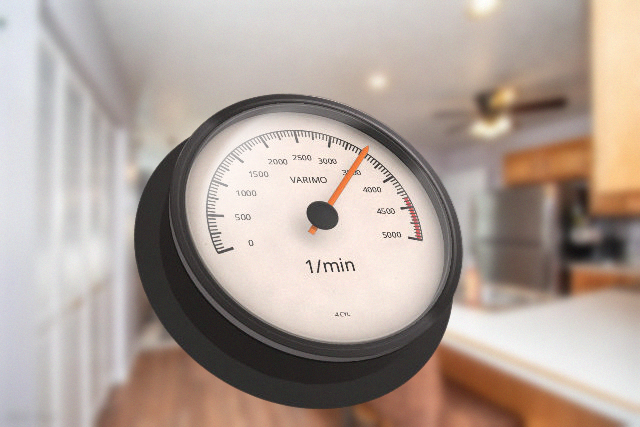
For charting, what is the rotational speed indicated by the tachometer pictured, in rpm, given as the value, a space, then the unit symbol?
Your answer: 3500 rpm
